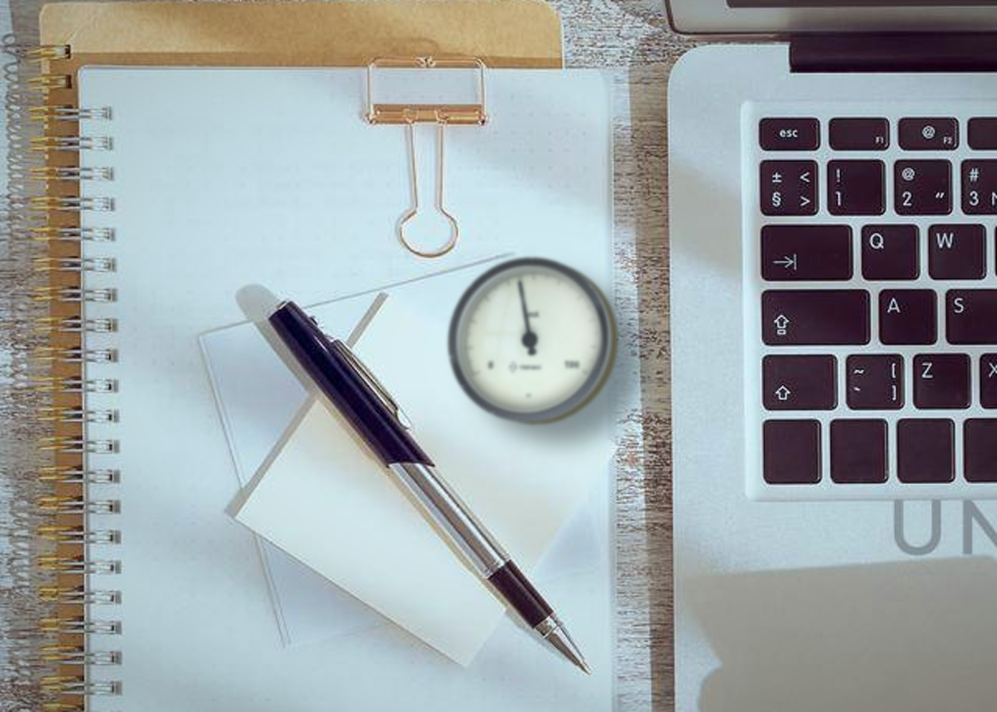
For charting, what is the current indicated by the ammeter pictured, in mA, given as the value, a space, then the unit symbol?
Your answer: 45 mA
